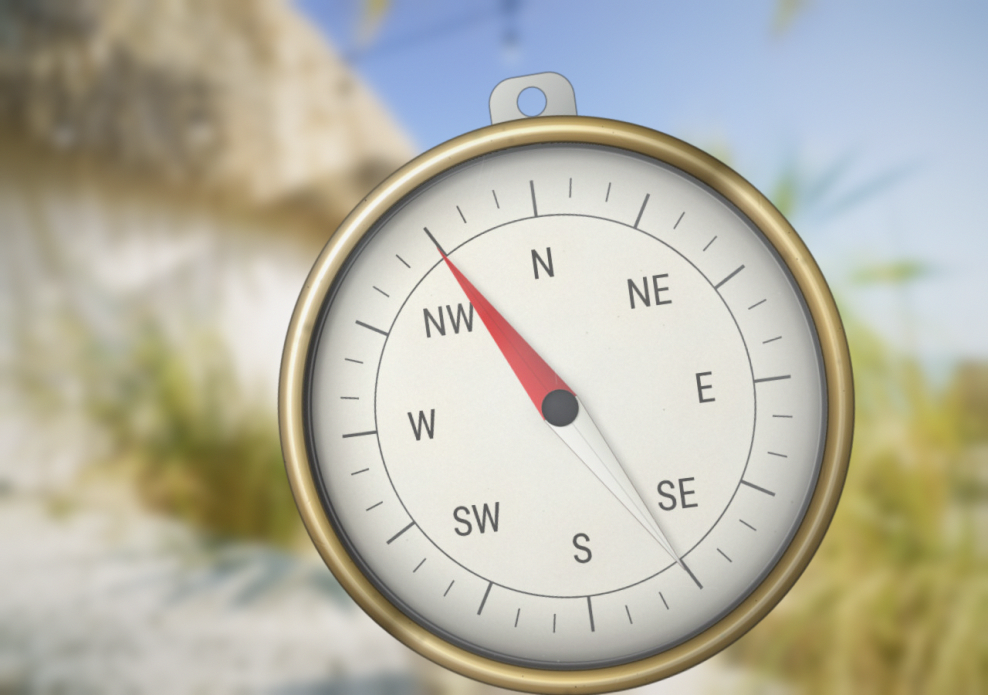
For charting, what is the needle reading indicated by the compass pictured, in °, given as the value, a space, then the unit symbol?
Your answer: 330 °
